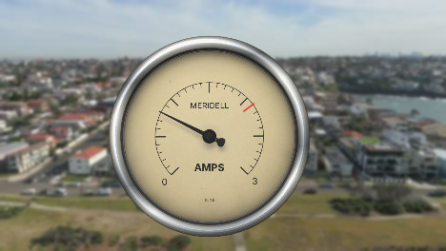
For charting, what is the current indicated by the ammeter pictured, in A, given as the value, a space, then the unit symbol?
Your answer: 0.8 A
